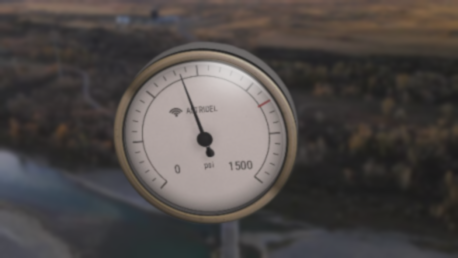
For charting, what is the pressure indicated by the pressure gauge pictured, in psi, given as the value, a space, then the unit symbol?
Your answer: 675 psi
